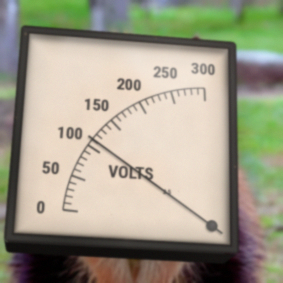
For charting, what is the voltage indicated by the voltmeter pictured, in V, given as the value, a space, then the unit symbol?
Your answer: 110 V
